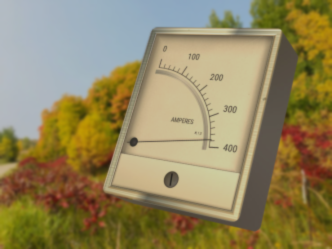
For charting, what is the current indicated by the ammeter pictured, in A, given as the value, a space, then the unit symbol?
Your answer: 380 A
